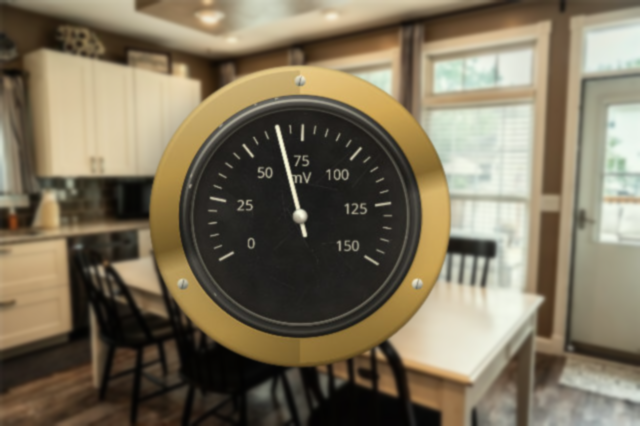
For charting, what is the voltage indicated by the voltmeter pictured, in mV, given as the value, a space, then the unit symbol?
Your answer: 65 mV
